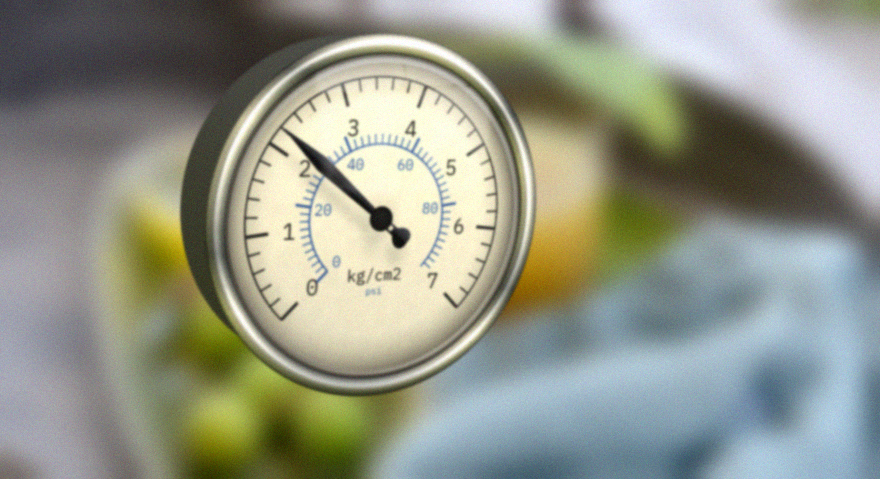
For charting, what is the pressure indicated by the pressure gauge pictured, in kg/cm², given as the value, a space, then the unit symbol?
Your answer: 2.2 kg/cm²
